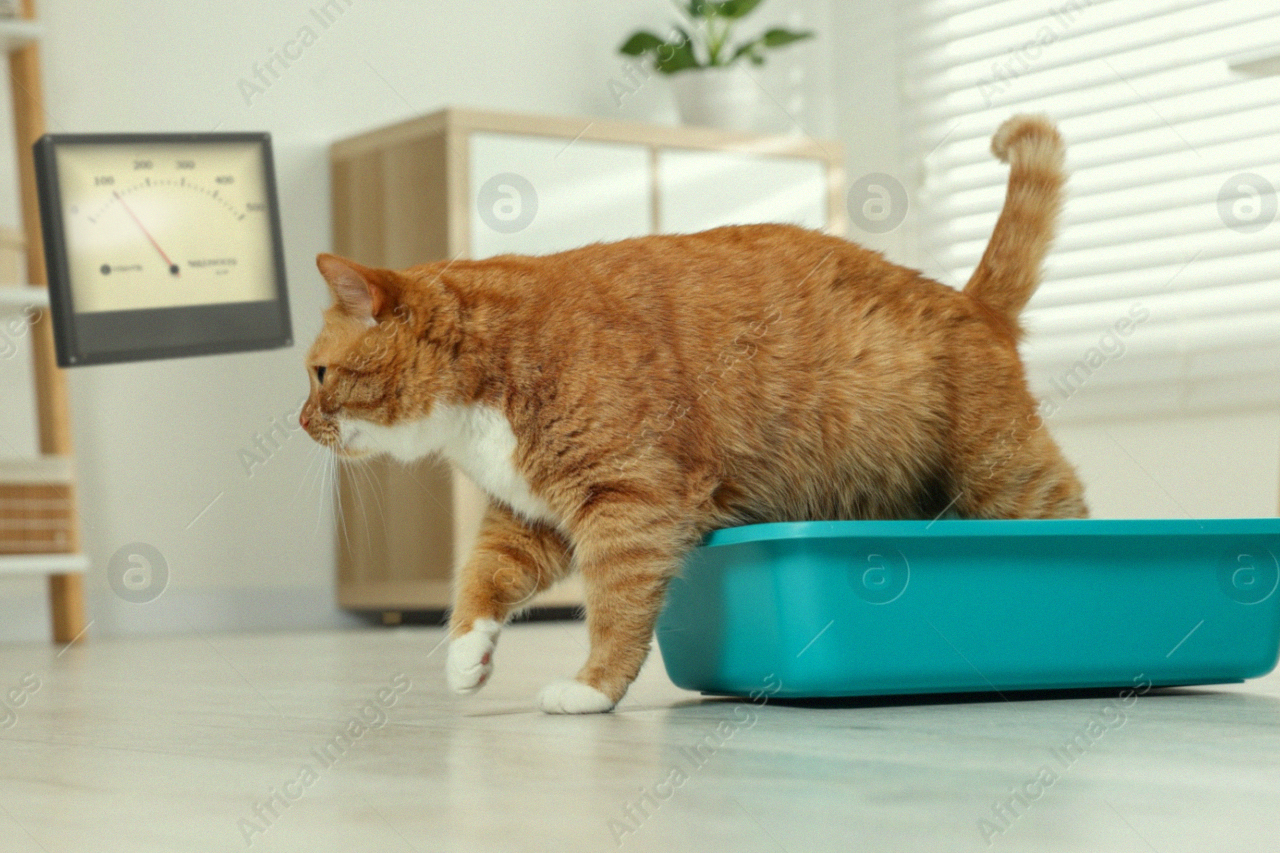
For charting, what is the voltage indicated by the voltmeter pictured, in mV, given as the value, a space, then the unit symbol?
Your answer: 100 mV
